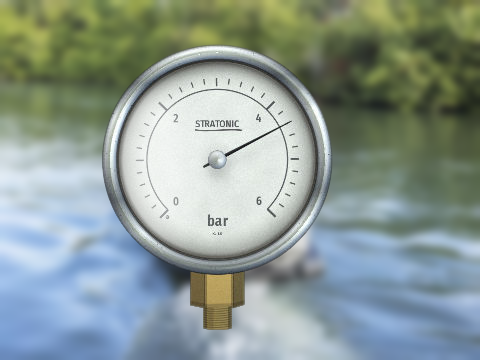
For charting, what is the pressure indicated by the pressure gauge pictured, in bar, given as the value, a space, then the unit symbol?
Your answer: 4.4 bar
